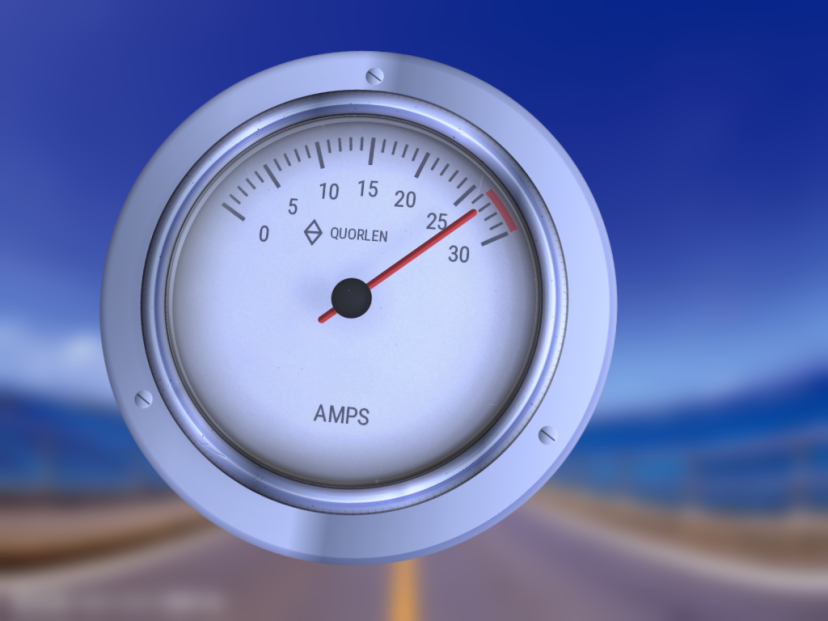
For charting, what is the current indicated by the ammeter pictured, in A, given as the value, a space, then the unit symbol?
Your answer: 27 A
